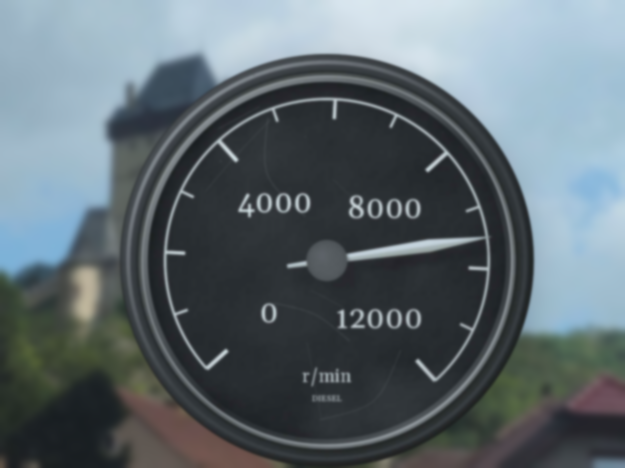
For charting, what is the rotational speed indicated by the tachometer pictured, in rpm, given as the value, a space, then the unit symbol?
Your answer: 9500 rpm
